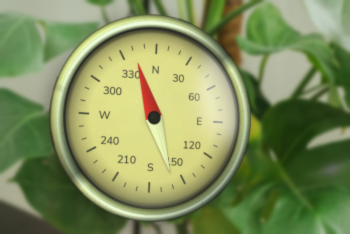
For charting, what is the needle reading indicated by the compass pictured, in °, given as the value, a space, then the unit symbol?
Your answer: 340 °
